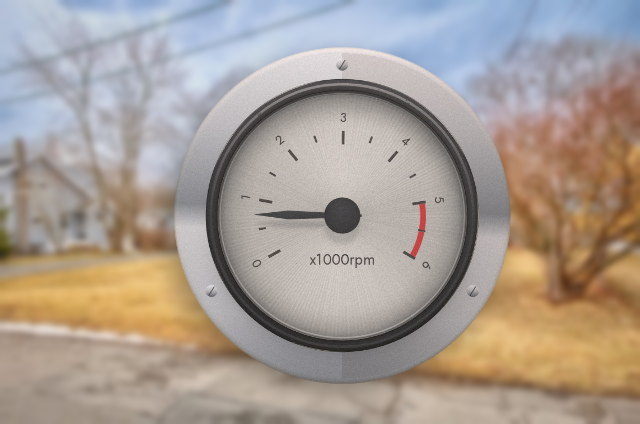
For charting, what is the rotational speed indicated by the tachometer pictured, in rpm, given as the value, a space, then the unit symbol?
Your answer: 750 rpm
